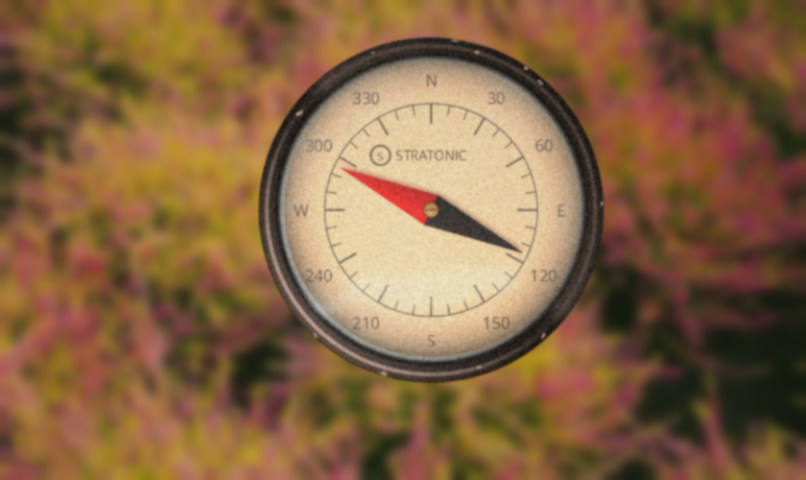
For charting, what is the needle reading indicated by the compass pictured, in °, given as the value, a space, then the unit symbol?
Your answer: 295 °
